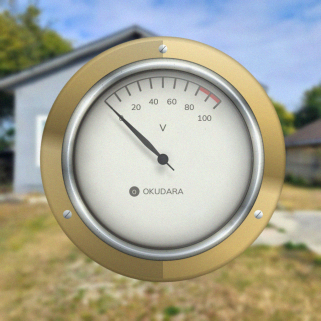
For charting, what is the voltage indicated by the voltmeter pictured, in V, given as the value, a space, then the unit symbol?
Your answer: 0 V
